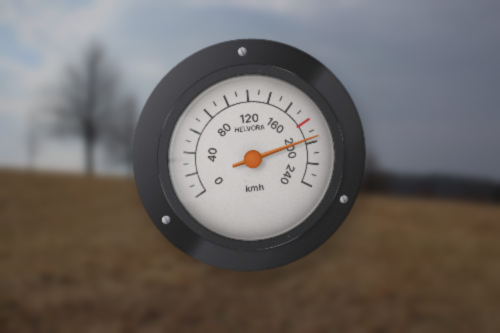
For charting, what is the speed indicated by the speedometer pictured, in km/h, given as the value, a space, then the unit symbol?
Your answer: 195 km/h
